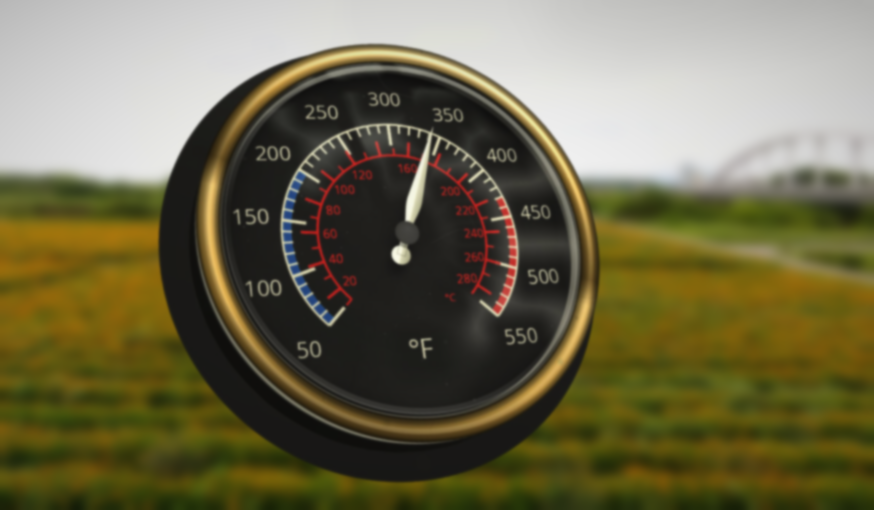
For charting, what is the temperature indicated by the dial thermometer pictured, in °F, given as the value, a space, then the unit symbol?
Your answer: 340 °F
